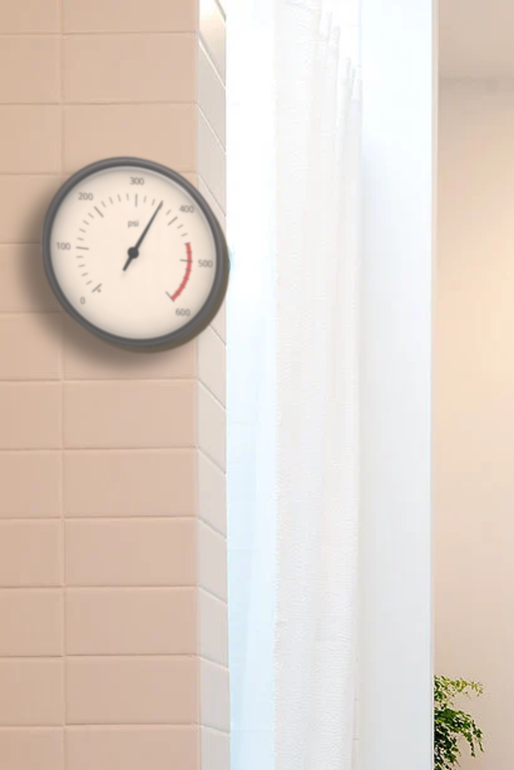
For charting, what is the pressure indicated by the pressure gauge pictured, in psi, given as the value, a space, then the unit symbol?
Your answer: 360 psi
